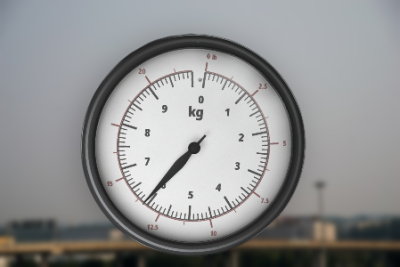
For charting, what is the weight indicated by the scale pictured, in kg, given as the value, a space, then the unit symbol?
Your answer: 6.1 kg
